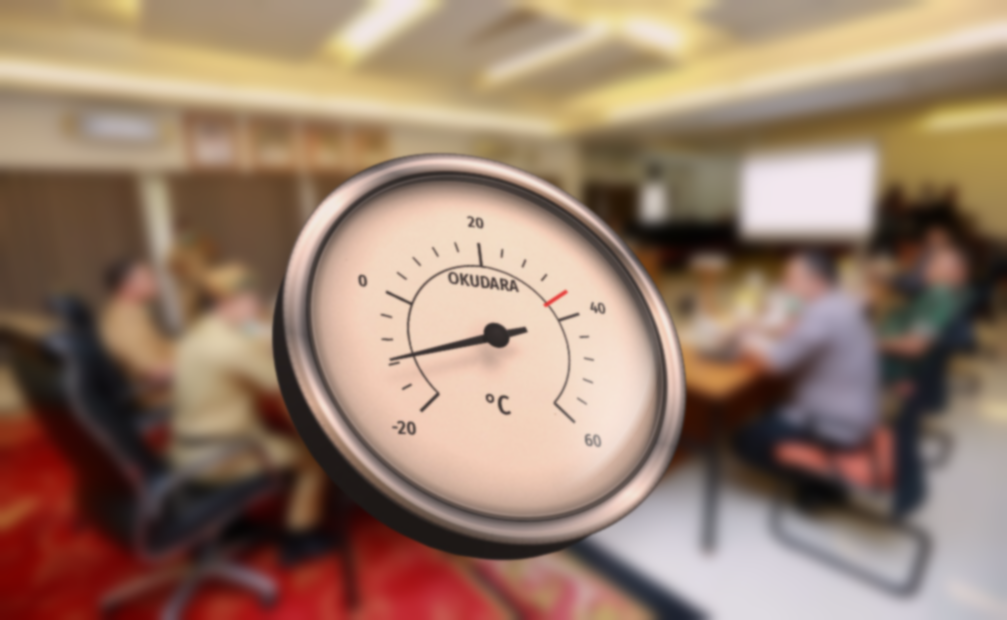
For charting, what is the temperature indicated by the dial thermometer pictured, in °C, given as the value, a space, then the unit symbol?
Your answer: -12 °C
